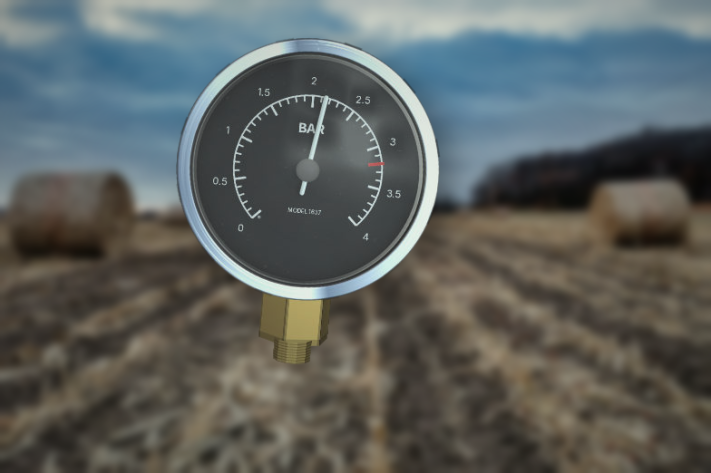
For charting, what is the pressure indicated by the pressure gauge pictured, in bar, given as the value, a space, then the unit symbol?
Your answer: 2.15 bar
